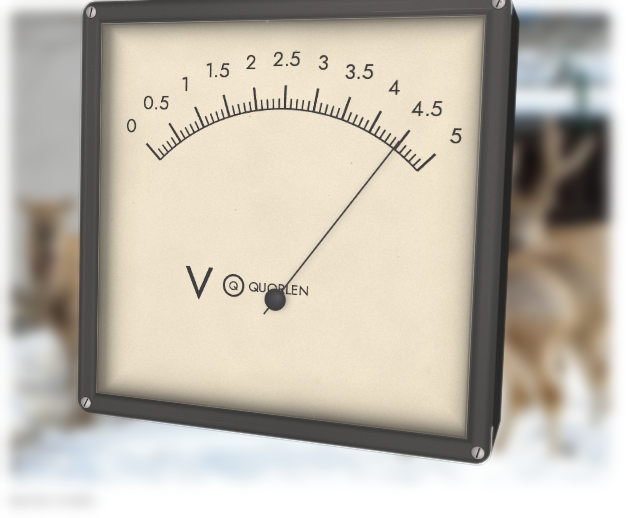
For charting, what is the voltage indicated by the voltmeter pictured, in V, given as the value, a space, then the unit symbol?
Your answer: 4.5 V
